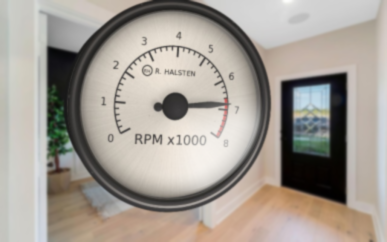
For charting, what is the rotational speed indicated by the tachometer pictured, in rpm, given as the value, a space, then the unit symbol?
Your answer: 6800 rpm
